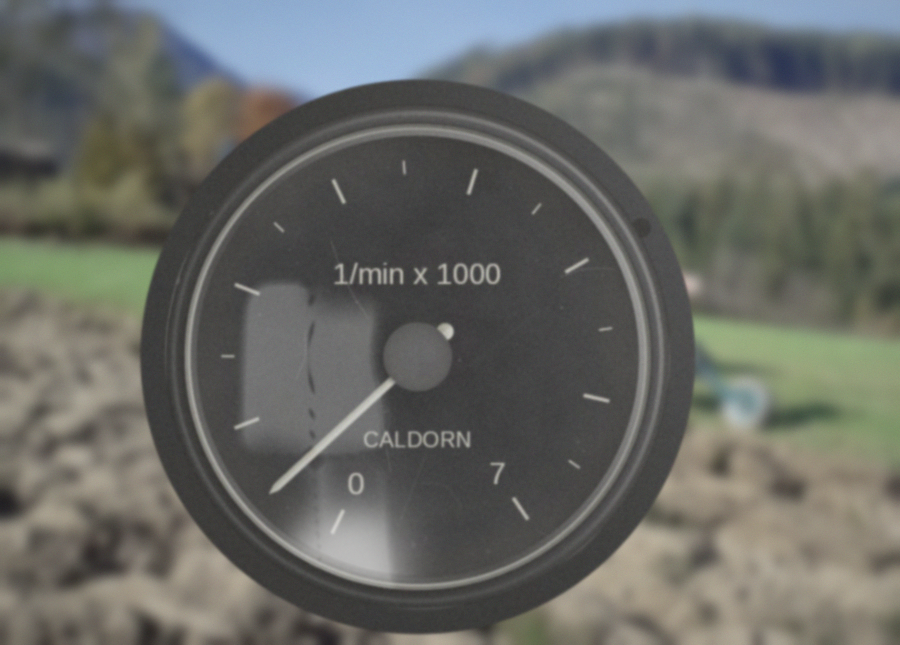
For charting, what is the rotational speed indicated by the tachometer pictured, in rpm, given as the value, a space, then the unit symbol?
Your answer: 500 rpm
